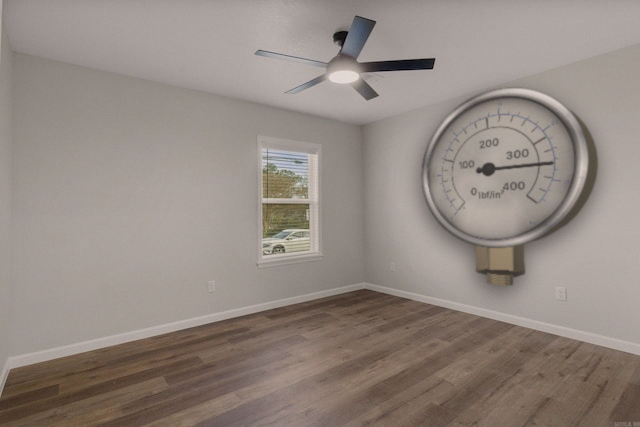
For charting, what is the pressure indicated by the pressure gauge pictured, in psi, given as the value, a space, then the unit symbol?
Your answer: 340 psi
